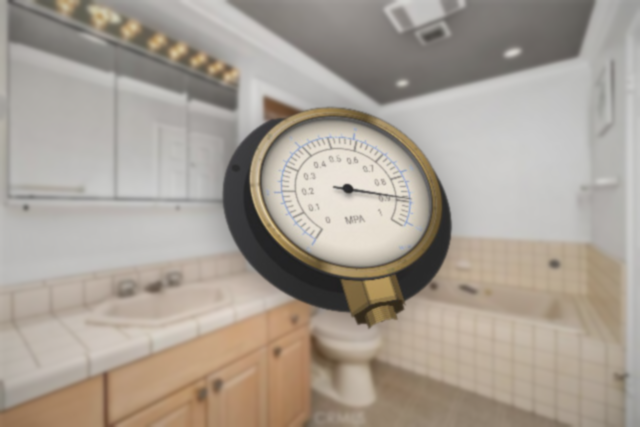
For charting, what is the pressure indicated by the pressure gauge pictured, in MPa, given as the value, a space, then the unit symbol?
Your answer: 0.9 MPa
